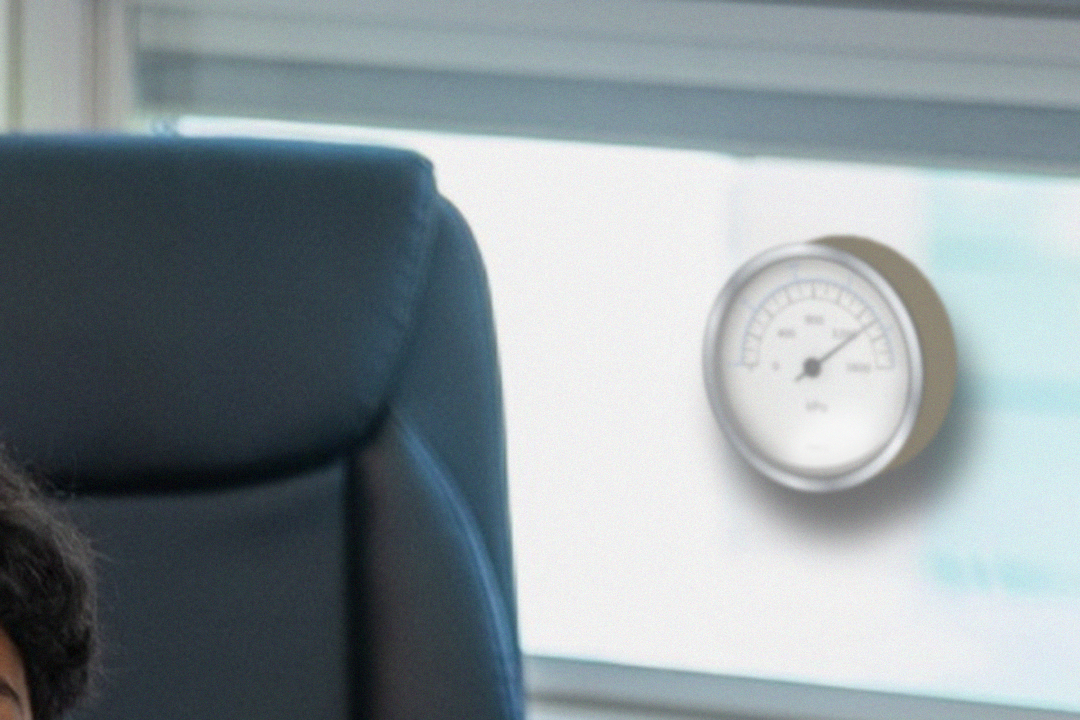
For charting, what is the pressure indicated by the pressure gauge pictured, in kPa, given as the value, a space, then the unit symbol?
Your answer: 1300 kPa
